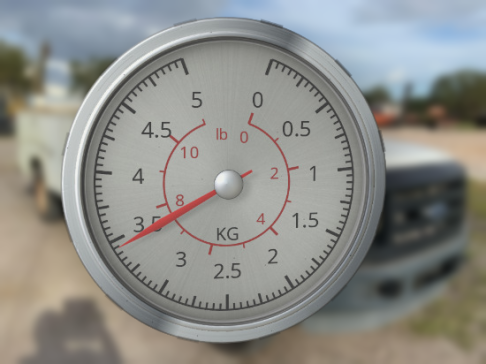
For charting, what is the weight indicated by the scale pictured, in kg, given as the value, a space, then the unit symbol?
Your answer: 3.45 kg
